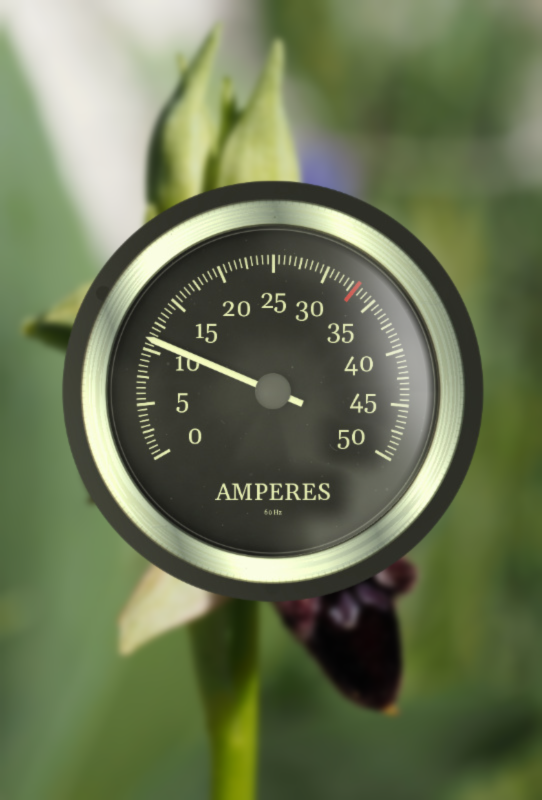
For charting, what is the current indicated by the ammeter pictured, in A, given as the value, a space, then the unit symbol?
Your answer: 11 A
